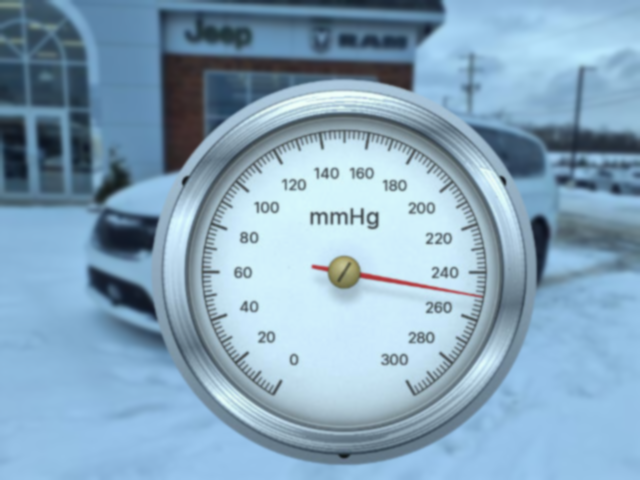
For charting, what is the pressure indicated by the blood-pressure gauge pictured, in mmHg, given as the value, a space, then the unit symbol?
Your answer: 250 mmHg
